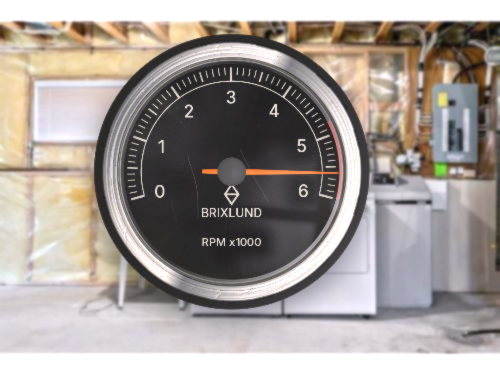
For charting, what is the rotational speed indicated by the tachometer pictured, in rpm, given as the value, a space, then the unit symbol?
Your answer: 5600 rpm
